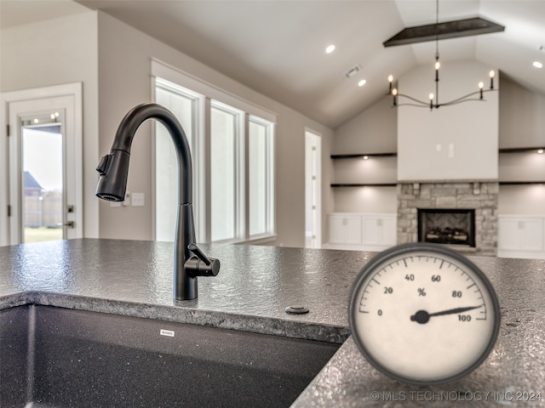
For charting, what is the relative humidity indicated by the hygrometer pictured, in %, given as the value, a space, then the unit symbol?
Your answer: 92 %
